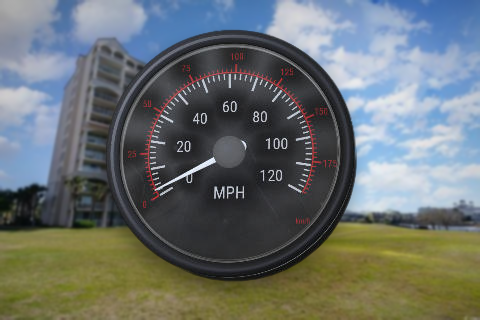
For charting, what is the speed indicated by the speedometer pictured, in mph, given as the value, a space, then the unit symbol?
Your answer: 2 mph
